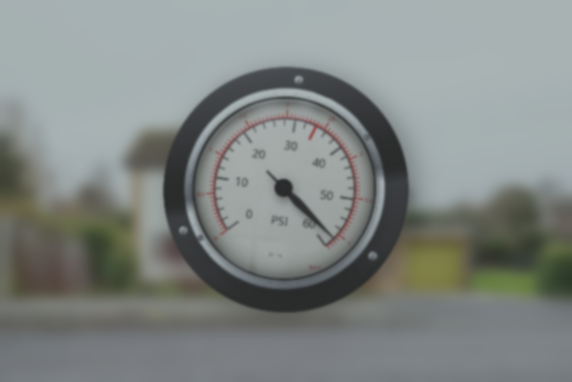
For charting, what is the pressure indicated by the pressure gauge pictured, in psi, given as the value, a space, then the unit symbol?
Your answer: 58 psi
